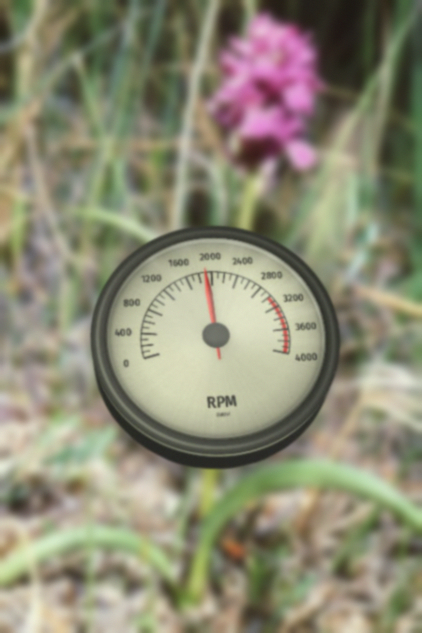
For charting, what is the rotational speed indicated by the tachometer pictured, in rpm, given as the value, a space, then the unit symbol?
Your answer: 1900 rpm
